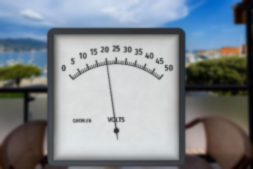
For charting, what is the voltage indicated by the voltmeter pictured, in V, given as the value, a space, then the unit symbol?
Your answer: 20 V
